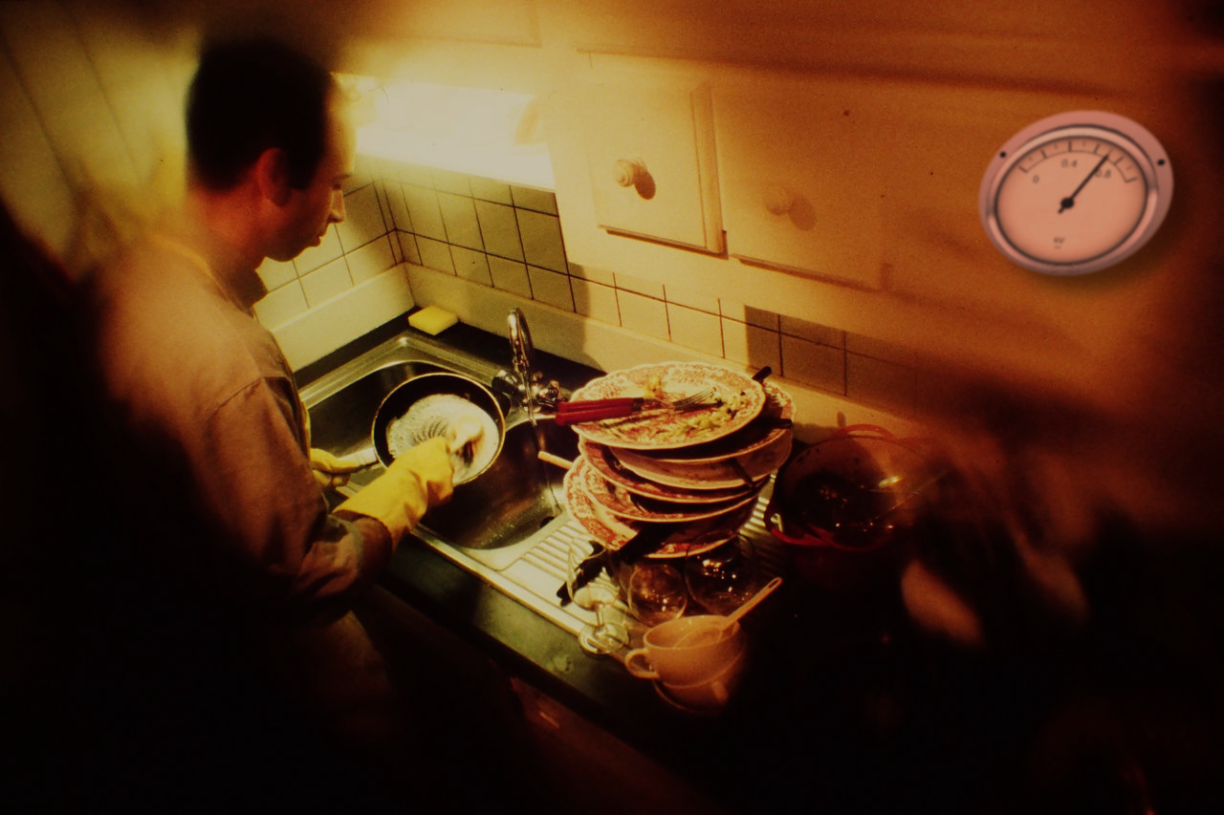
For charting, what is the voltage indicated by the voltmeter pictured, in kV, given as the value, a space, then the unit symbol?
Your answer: 0.7 kV
